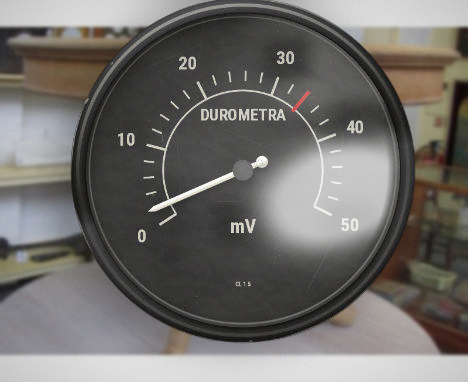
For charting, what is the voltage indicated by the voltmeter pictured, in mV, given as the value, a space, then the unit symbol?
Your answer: 2 mV
